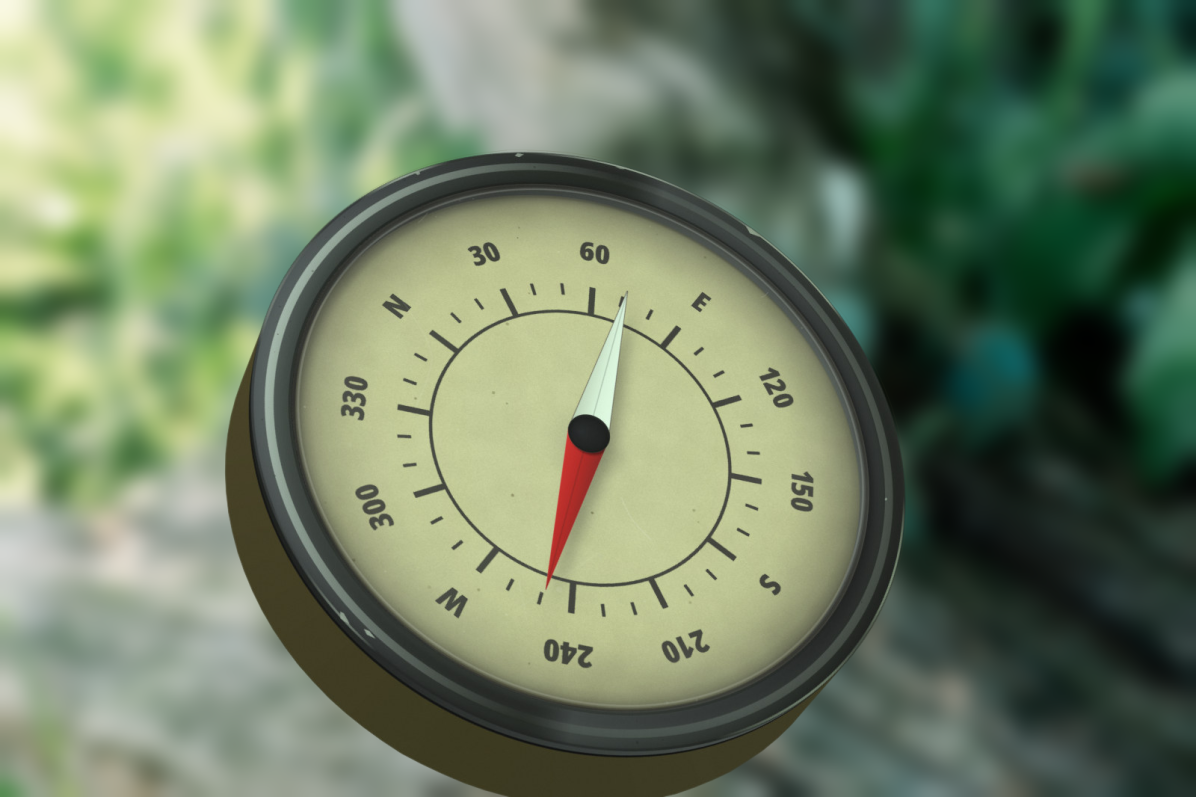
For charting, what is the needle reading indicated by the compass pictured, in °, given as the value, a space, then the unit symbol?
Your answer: 250 °
